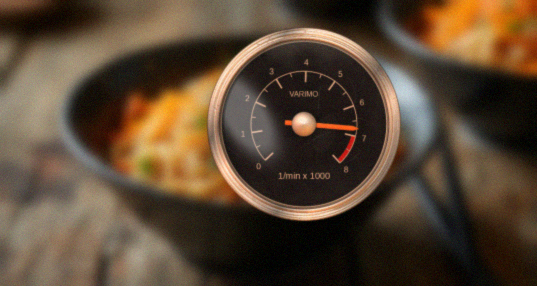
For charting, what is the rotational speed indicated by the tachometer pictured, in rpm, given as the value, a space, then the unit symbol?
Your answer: 6750 rpm
